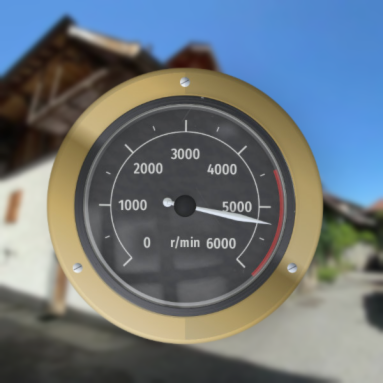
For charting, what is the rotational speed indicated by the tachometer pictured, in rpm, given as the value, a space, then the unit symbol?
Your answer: 5250 rpm
